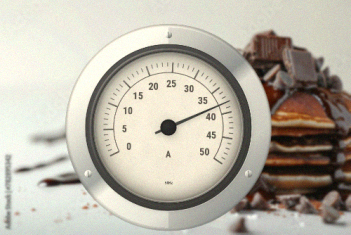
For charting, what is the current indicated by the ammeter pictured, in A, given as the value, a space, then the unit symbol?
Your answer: 38 A
